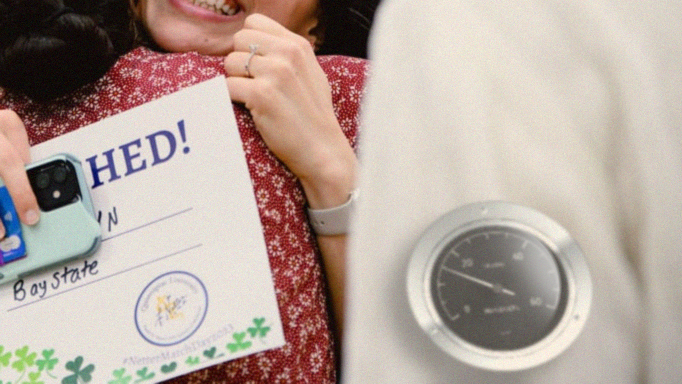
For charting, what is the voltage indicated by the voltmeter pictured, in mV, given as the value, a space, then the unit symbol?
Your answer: 15 mV
